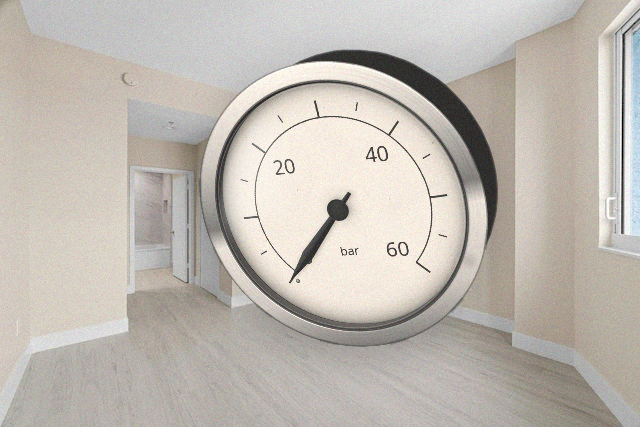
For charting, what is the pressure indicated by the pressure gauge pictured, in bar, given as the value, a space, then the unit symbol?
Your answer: 0 bar
